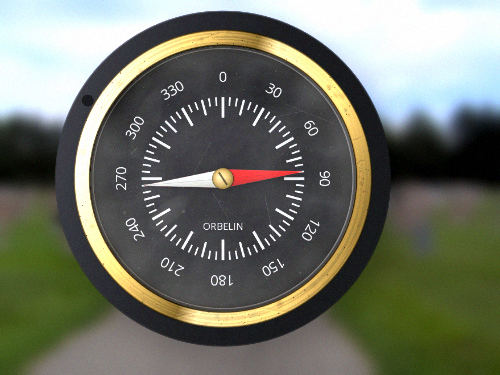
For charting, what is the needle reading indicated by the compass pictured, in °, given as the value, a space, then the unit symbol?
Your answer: 85 °
